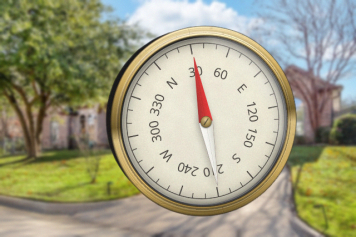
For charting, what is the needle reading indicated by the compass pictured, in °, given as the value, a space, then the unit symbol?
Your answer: 30 °
